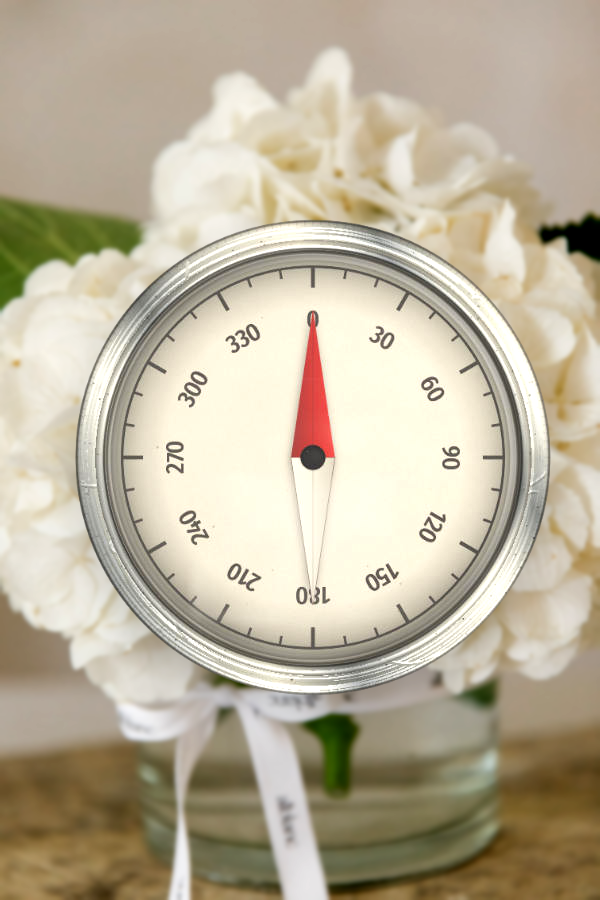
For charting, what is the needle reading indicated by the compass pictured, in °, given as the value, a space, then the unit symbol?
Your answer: 0 °
